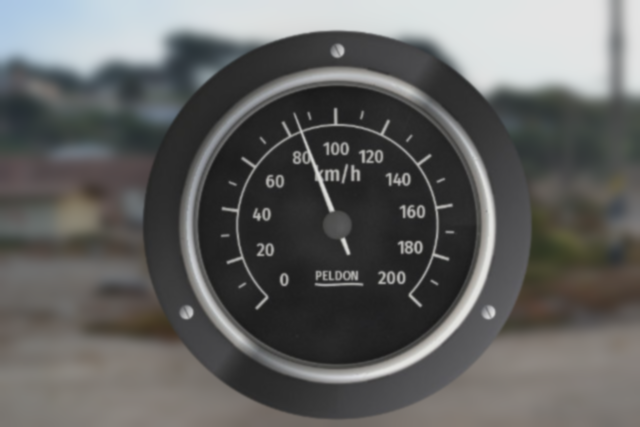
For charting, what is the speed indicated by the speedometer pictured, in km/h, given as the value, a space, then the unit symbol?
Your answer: 85 km/h
